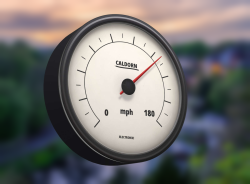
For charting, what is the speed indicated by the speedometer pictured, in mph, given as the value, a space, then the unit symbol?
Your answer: 125 mph
